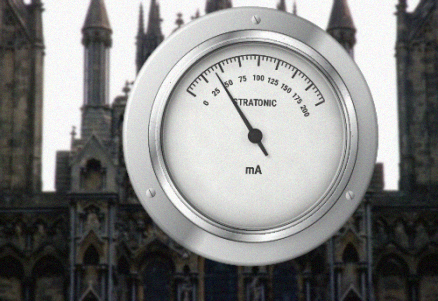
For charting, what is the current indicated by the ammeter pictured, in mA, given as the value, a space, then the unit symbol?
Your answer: 40 mA
